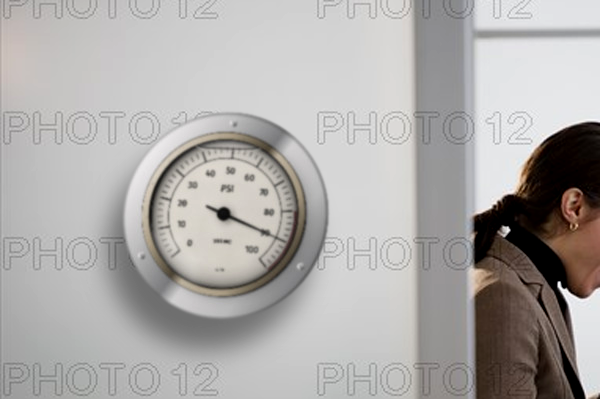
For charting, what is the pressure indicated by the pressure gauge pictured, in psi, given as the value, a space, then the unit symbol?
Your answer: 90 psi
